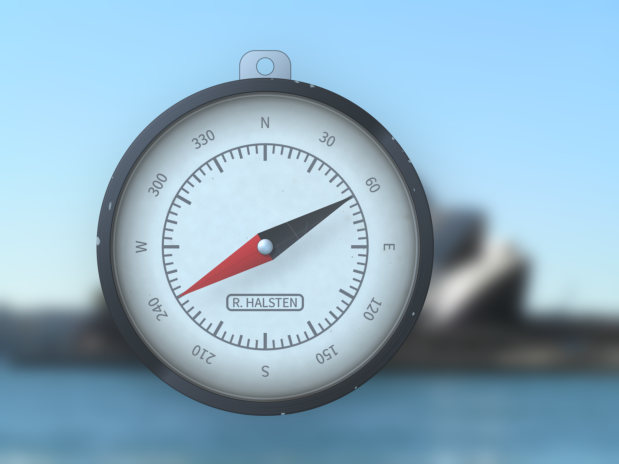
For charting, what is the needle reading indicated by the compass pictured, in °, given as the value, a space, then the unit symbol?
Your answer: 240 °
